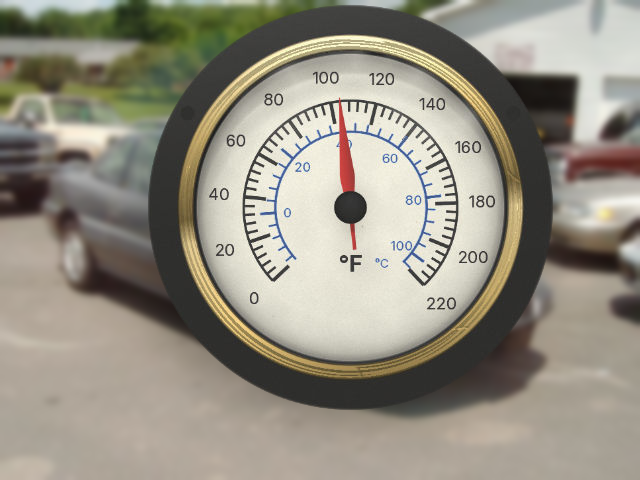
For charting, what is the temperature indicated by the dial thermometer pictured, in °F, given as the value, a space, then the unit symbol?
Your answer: 104 °F
